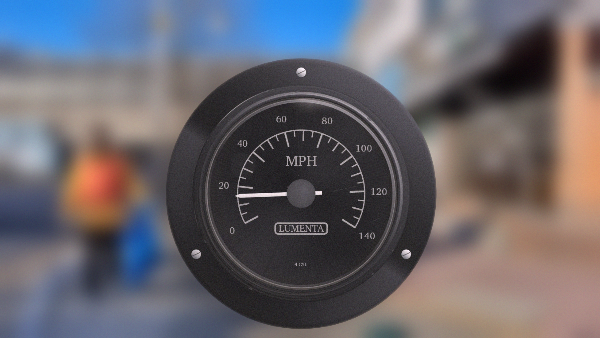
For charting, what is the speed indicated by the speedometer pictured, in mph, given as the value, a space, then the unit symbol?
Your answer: 15 mph
